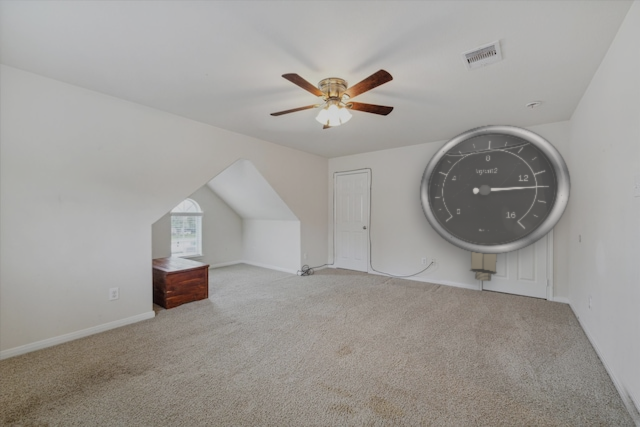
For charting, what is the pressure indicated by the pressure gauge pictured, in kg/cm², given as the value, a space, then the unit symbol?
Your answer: 13 kg/cm²
